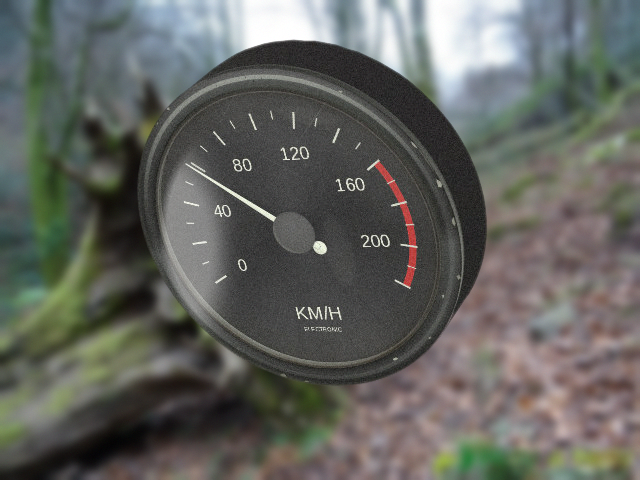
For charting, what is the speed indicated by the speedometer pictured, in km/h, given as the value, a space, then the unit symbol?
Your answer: 60 km/h
